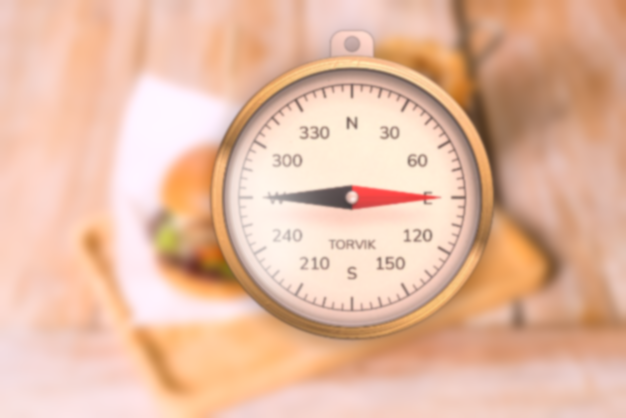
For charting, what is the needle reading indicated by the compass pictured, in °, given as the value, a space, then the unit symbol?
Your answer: 90 °
